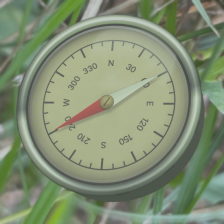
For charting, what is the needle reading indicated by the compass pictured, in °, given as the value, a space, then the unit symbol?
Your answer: 240 °
